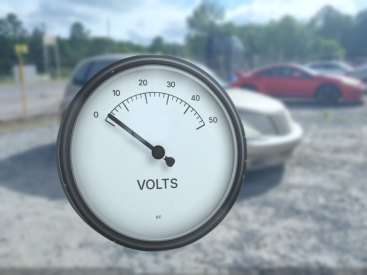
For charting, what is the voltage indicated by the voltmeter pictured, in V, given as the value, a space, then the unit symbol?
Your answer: 2 V
